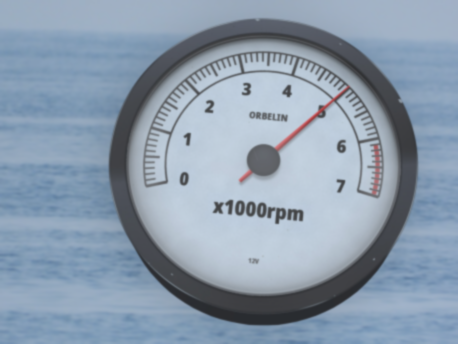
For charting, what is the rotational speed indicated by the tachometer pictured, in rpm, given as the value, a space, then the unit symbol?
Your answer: 5000 rpm
